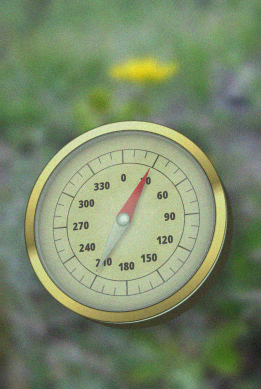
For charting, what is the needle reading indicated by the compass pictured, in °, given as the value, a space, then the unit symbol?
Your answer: 30 °
